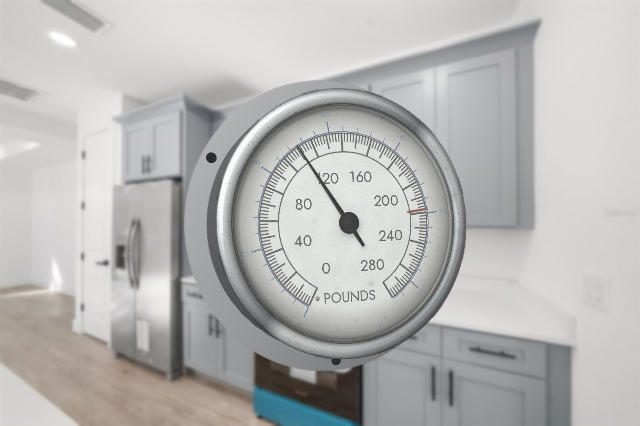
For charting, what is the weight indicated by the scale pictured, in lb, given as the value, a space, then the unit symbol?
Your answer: 110 lb
